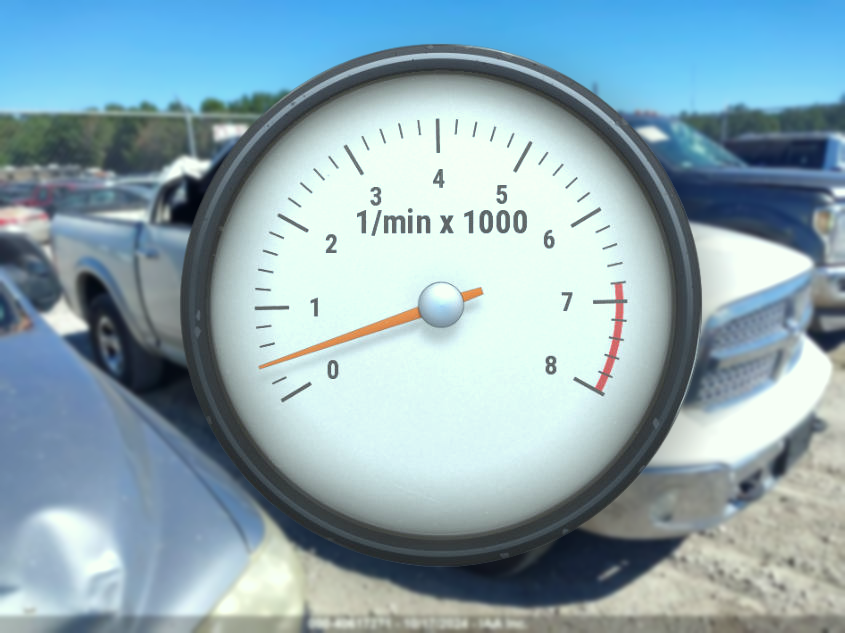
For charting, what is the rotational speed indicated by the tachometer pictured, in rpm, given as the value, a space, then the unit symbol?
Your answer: 400 rpm
